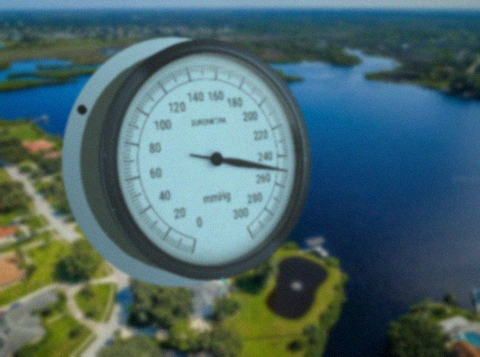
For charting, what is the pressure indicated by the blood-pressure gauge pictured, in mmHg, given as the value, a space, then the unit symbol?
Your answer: 250 mmHg
